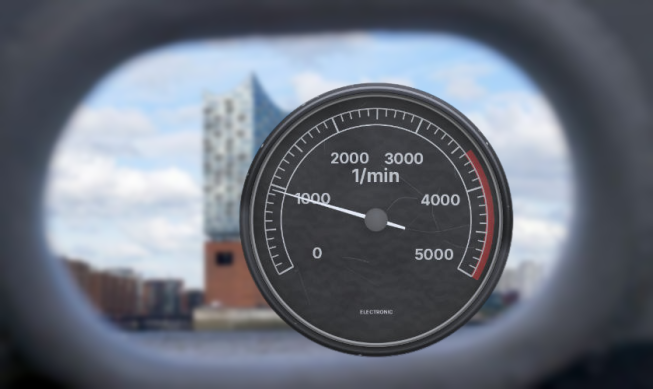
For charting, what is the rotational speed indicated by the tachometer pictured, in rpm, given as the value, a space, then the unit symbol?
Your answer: 950 rpm
